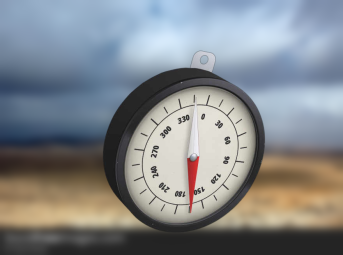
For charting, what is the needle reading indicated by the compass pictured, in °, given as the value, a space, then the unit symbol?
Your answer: 165 °
